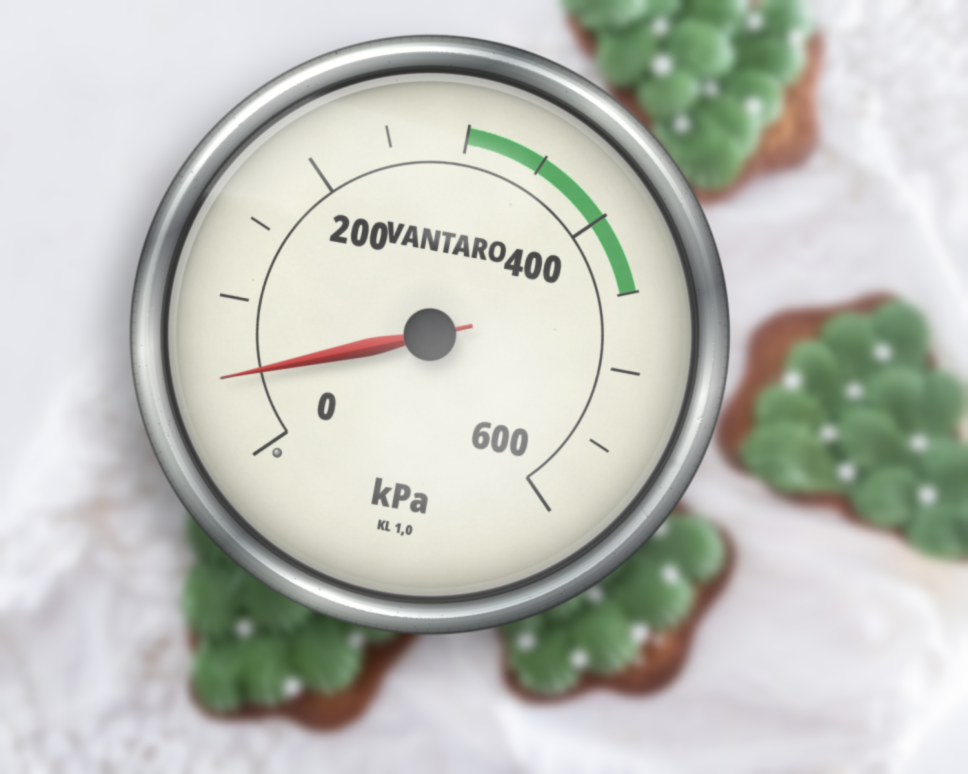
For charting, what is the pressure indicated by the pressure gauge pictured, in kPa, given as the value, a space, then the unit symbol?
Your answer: 50 kPa
